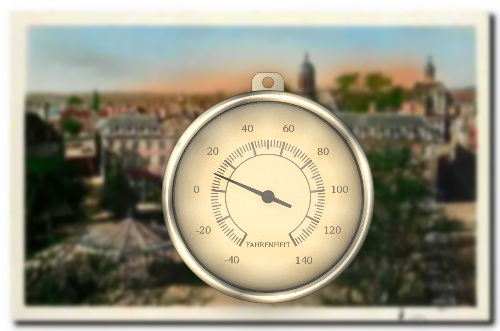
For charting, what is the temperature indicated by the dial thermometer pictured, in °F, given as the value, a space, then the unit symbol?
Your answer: 10 °F
